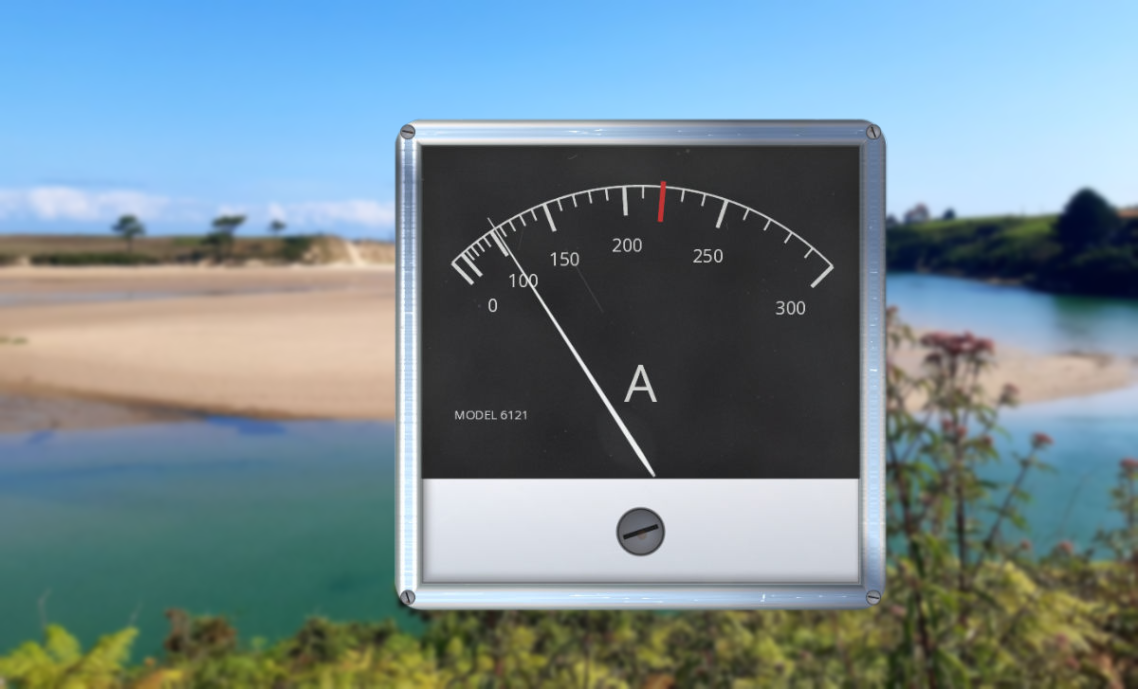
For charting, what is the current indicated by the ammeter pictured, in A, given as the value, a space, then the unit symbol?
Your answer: 105 A
